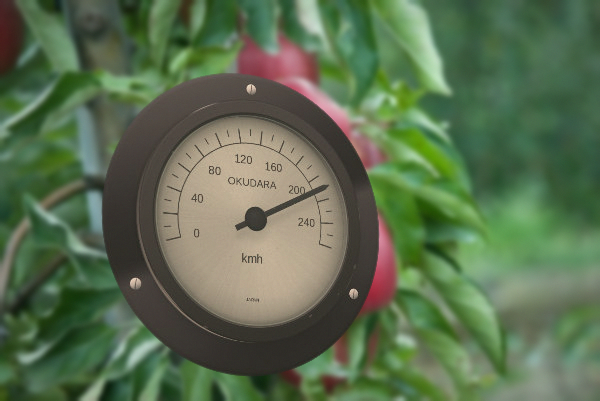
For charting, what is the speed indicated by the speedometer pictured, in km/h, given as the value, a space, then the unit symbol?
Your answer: 210 km/h
